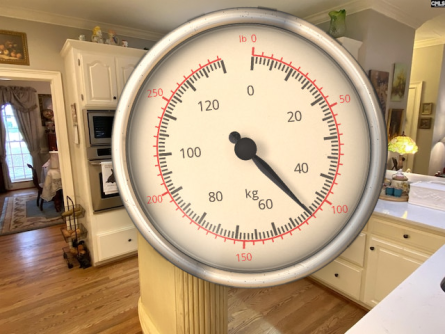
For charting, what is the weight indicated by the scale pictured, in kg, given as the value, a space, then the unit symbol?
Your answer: 50 kg
